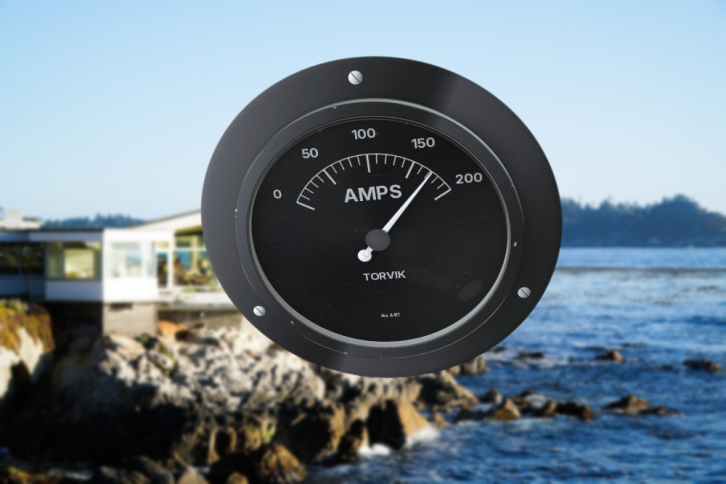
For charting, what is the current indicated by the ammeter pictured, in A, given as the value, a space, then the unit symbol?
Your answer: 170 A
